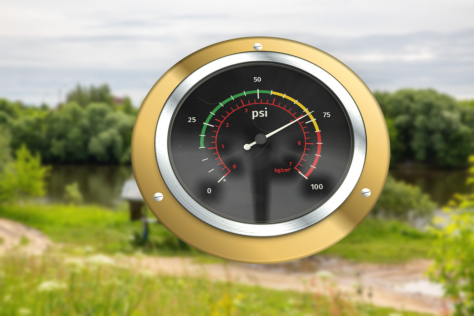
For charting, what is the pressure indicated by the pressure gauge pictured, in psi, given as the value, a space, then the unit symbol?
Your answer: 72.5 psi
